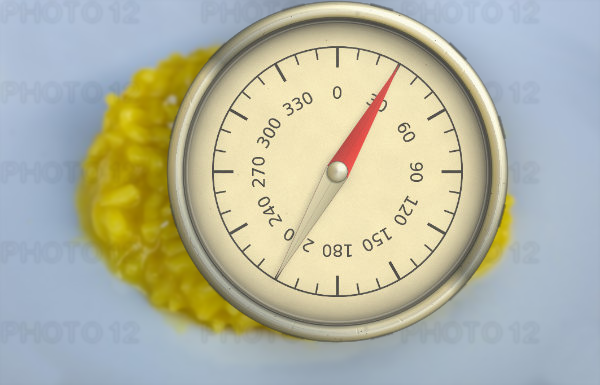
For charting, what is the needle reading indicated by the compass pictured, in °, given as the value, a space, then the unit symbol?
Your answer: 30 °
